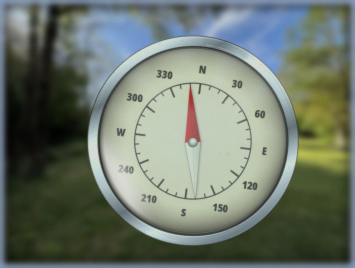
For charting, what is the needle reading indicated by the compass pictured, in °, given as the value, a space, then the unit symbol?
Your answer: 350 °
